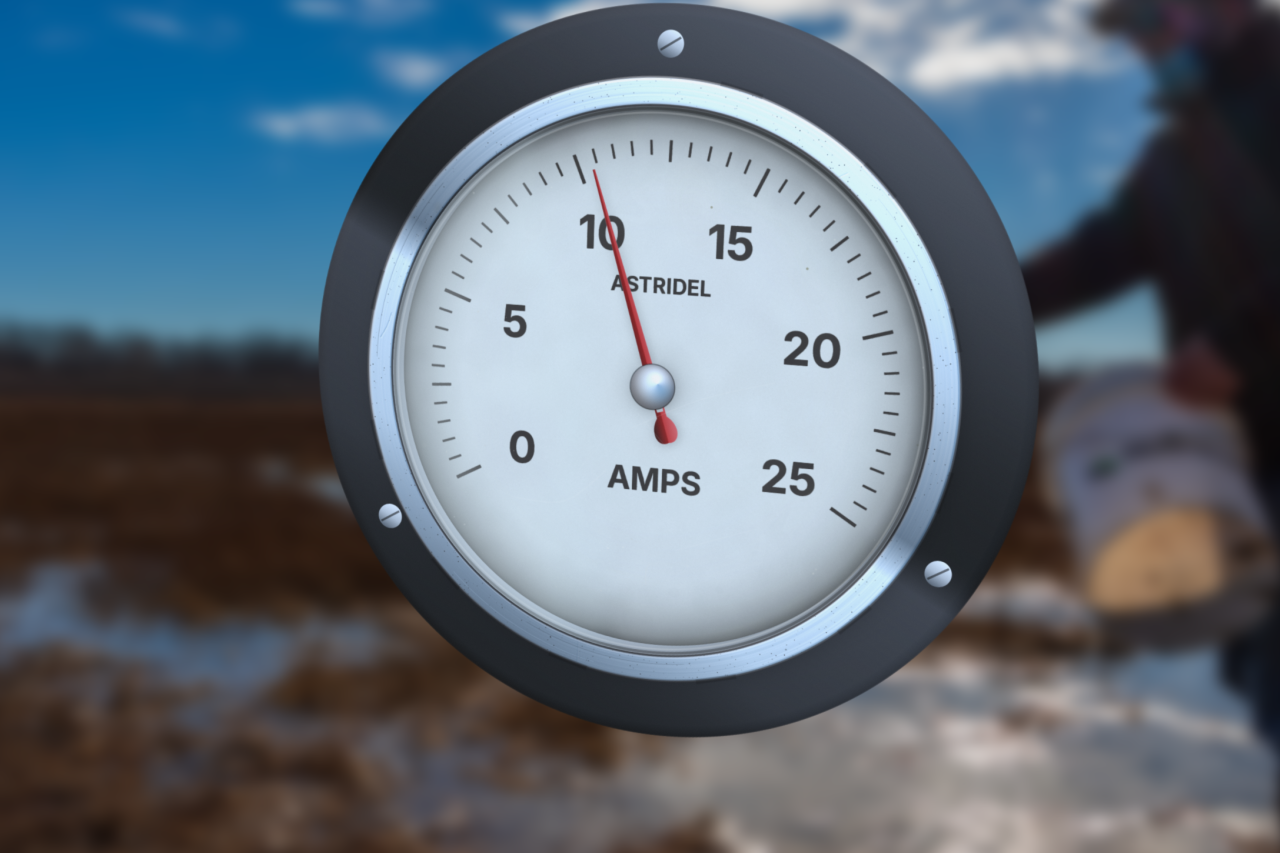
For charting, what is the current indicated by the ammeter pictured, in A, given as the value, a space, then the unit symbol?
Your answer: 10.5 A
